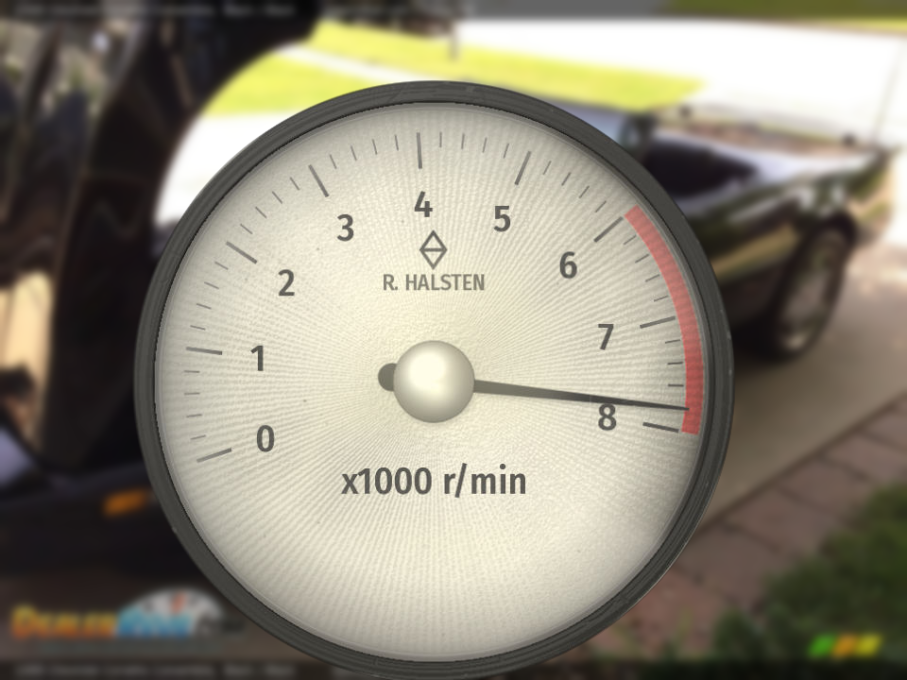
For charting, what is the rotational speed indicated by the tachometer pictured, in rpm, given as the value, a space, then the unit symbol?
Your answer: 7800 rpm
